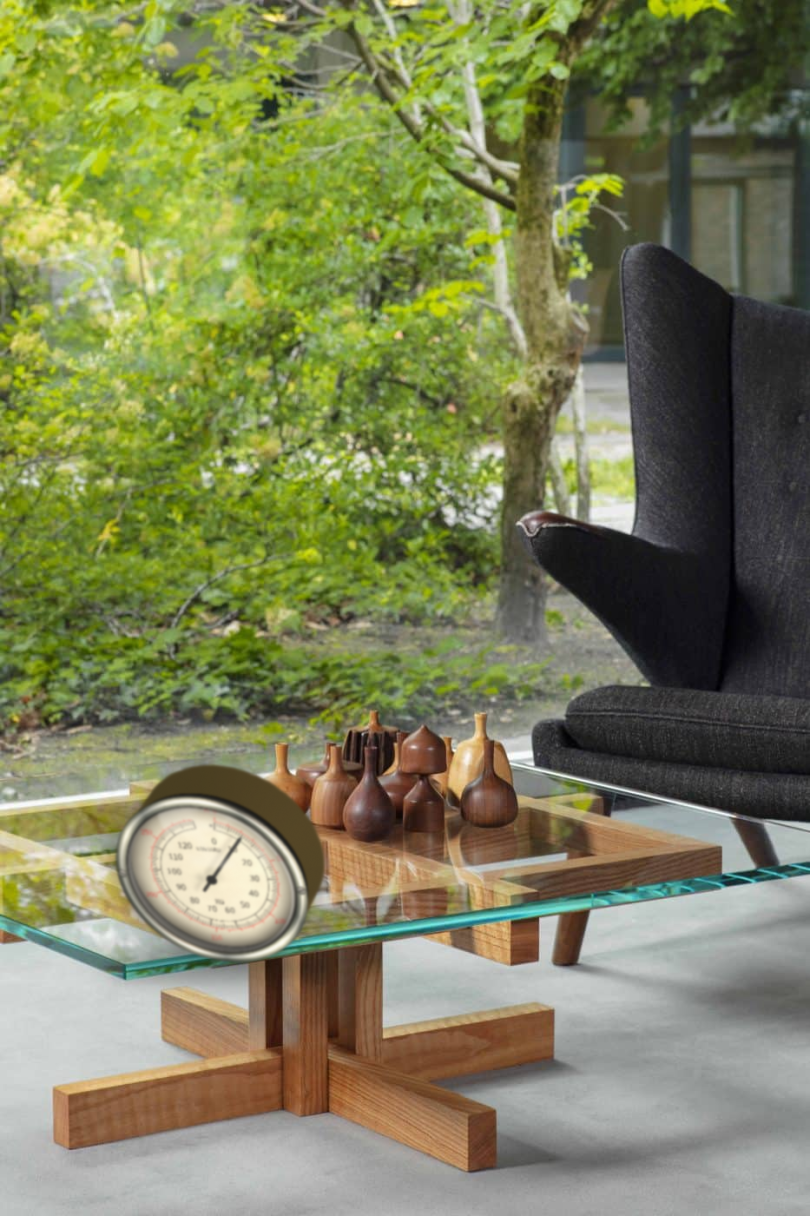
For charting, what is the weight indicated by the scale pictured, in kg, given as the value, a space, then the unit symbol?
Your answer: 10 kg
